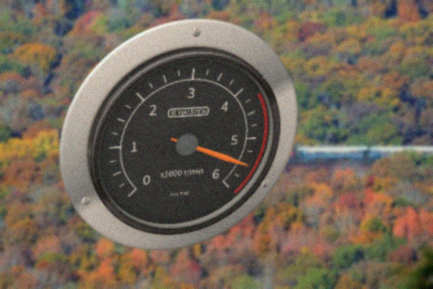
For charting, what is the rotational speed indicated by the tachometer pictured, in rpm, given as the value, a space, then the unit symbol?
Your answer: 5500 rpm
